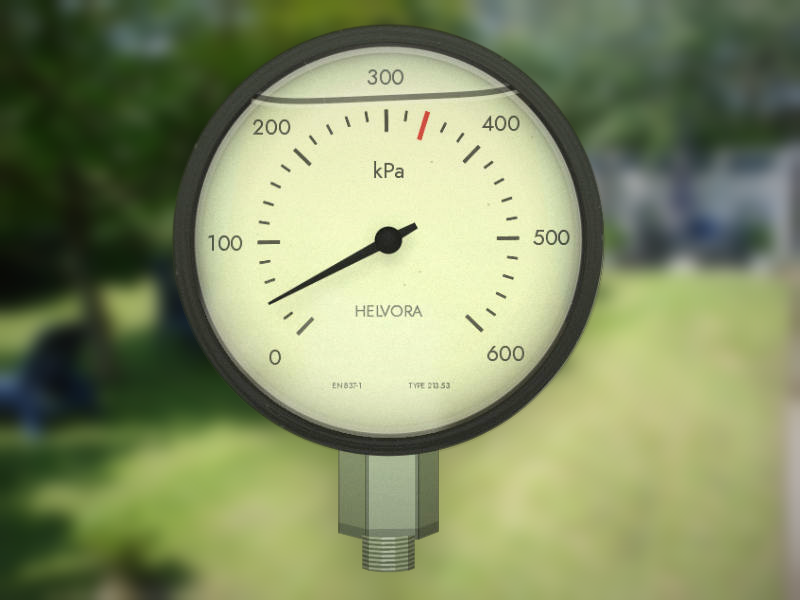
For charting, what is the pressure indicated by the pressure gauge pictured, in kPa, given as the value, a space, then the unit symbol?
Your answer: 40 kPa
